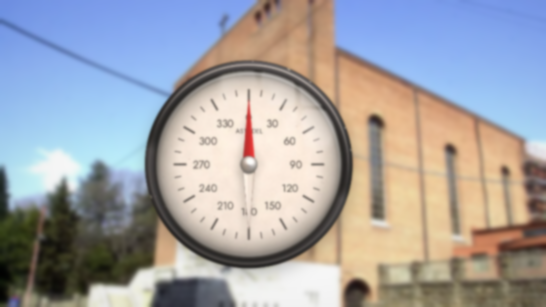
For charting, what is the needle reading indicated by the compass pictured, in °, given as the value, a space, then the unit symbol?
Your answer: 0 °
